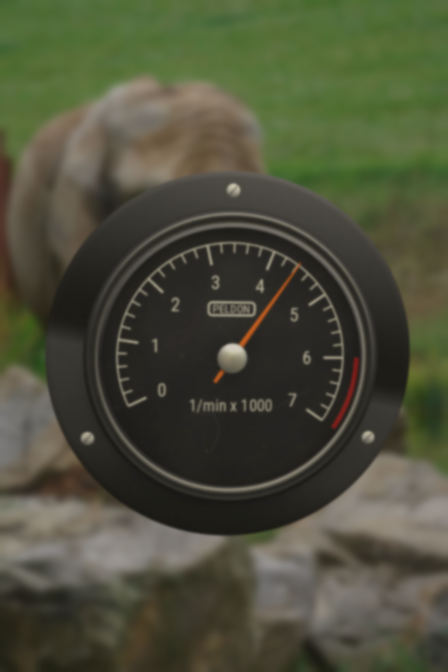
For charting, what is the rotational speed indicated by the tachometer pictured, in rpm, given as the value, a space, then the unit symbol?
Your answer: 4400 rpm
